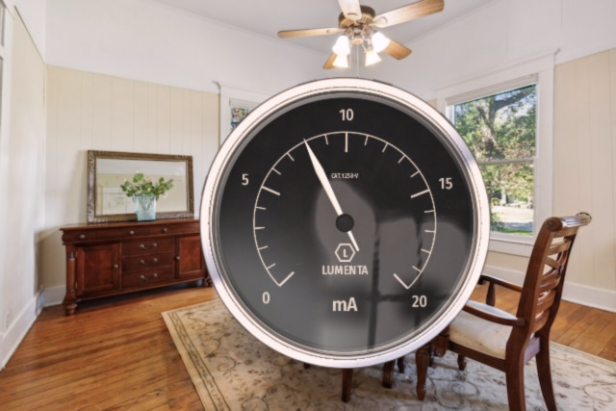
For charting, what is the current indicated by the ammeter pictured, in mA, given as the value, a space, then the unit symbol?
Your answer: 8 mA
